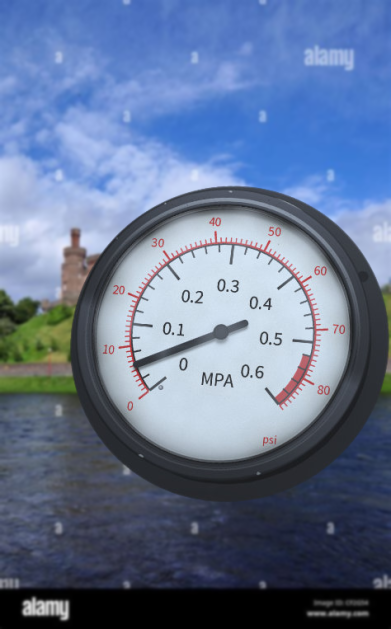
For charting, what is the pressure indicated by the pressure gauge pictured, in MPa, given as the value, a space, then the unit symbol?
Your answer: 0.04 MPa
